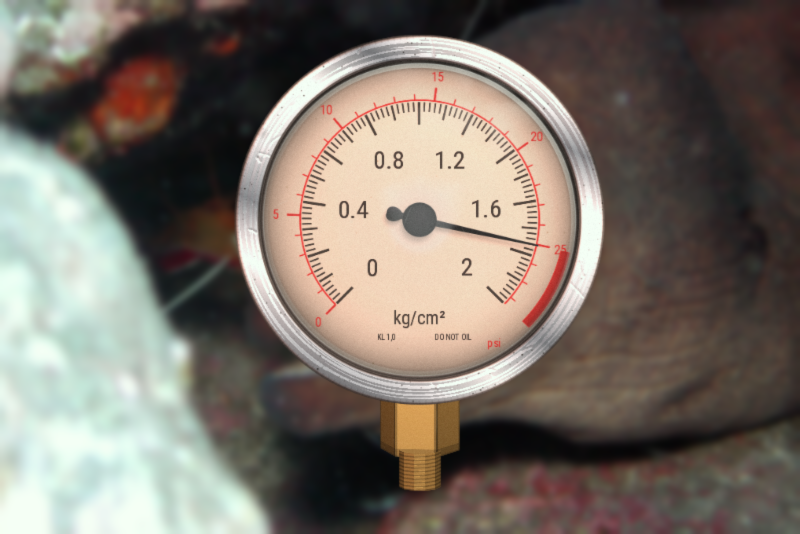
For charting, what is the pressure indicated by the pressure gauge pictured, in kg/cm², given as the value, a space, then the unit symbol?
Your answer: 1.76 kg/cm²
